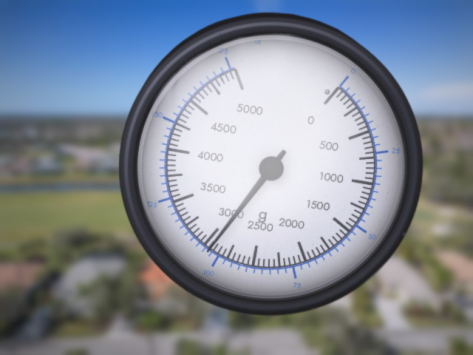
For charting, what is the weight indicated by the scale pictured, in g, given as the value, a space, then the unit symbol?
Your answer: 2950 g
